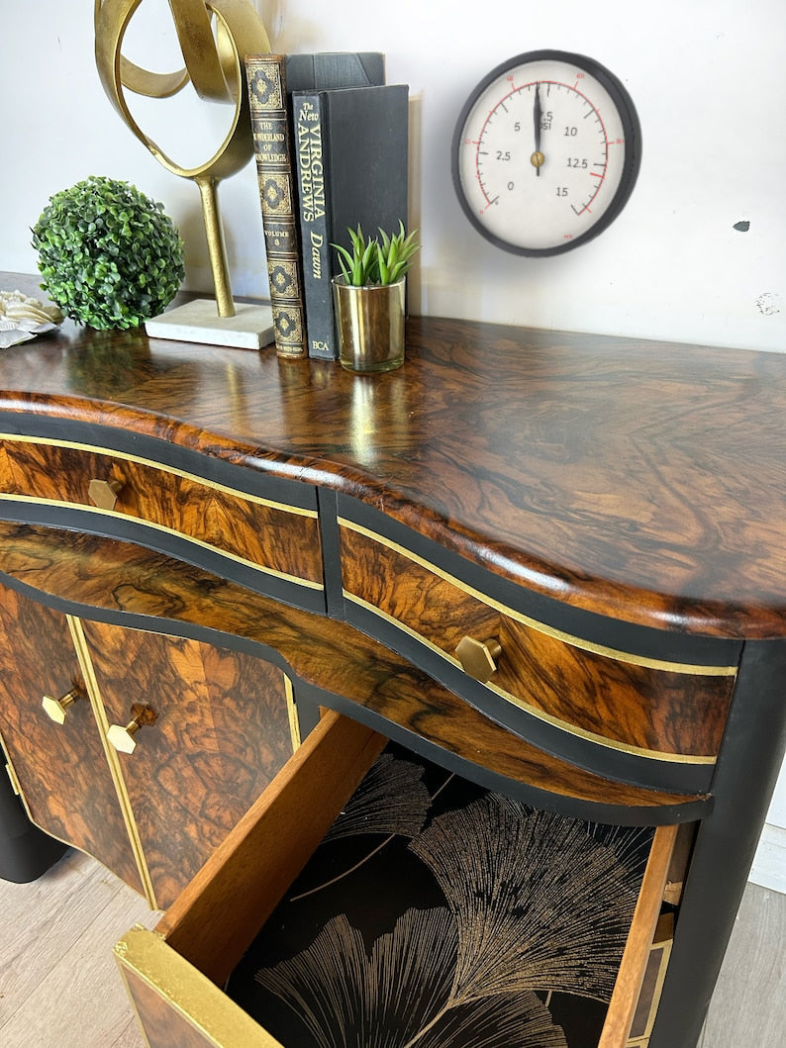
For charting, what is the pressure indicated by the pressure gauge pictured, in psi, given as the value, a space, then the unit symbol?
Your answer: 7 psi
